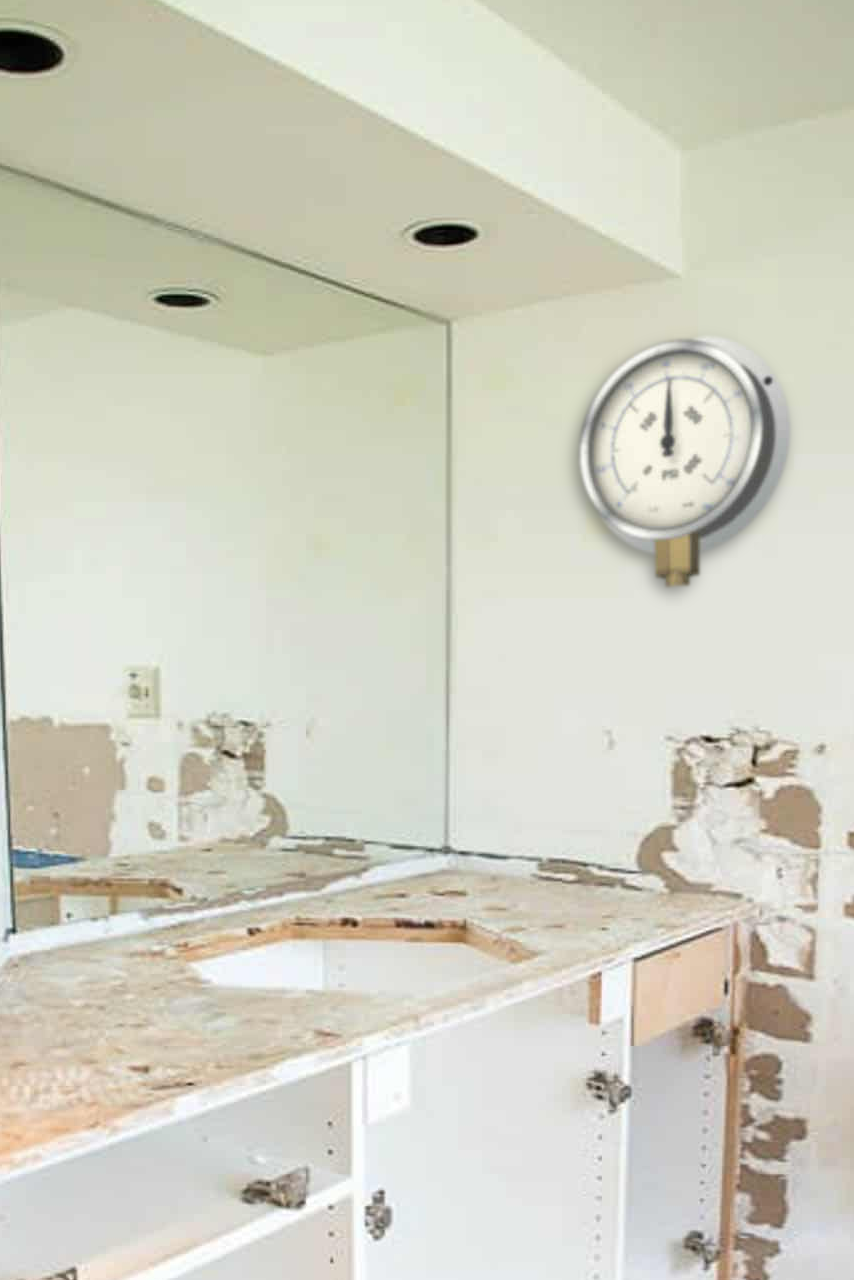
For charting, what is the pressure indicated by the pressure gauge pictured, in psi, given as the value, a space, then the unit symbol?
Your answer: 150 psi
